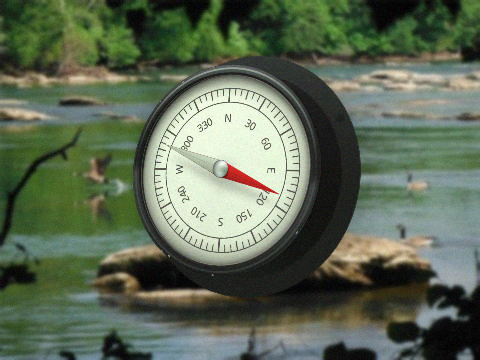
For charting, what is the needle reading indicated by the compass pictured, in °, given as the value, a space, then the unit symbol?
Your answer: 110 °
